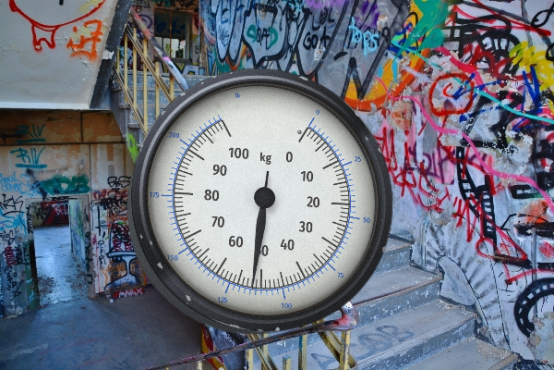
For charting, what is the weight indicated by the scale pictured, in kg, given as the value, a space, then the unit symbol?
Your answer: 52 kg
